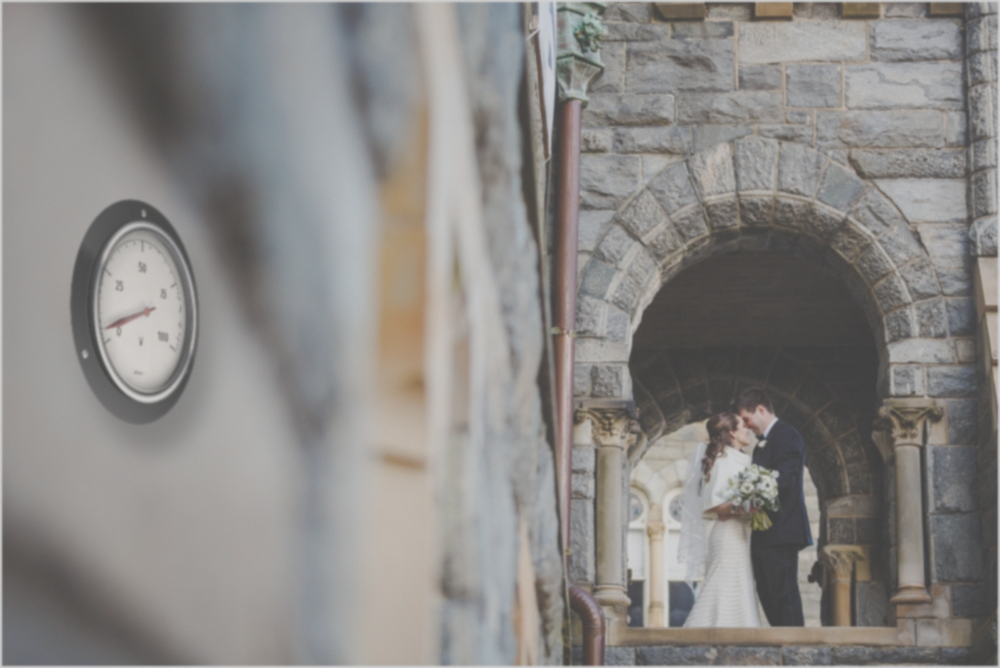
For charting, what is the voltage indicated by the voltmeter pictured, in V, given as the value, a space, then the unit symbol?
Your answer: 5 V
